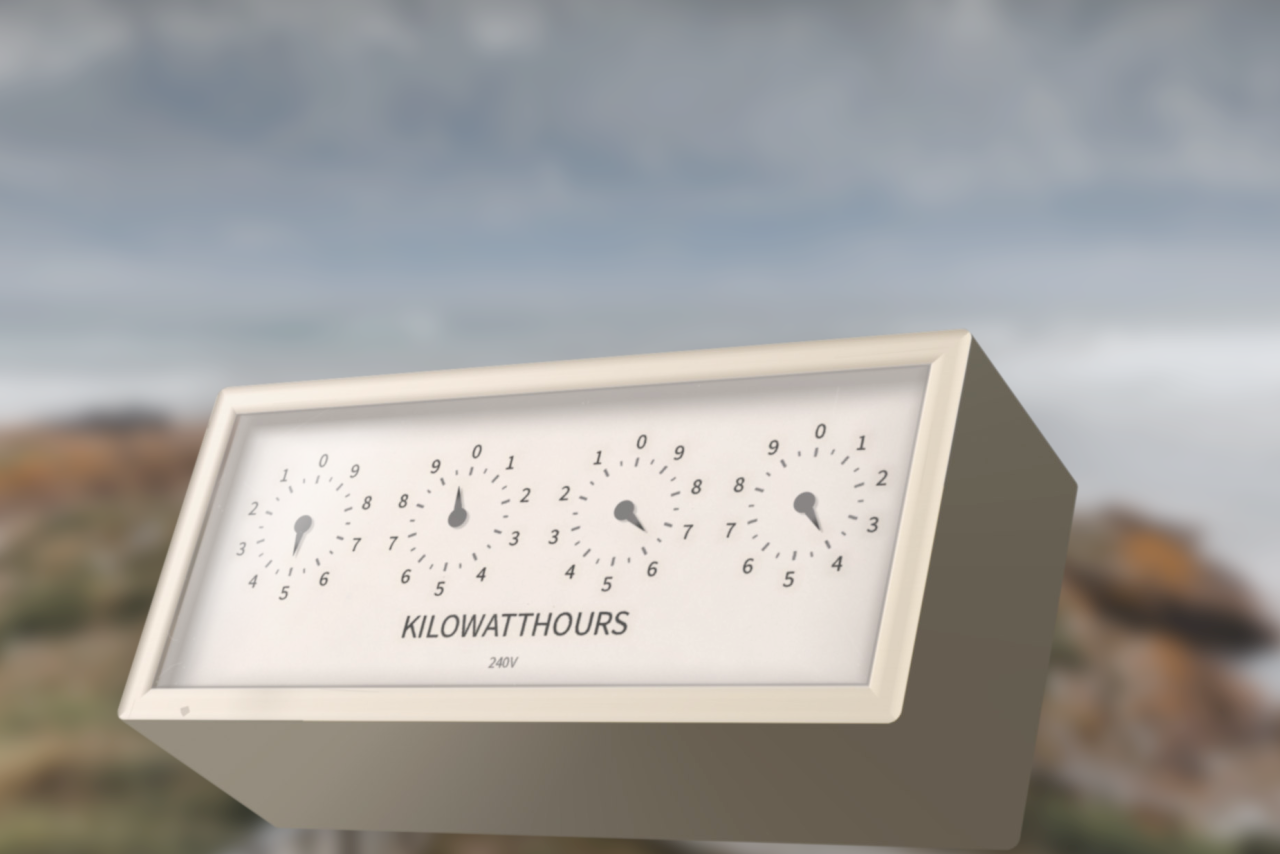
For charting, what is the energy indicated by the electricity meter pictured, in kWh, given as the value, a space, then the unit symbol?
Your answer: 4964 kWh
